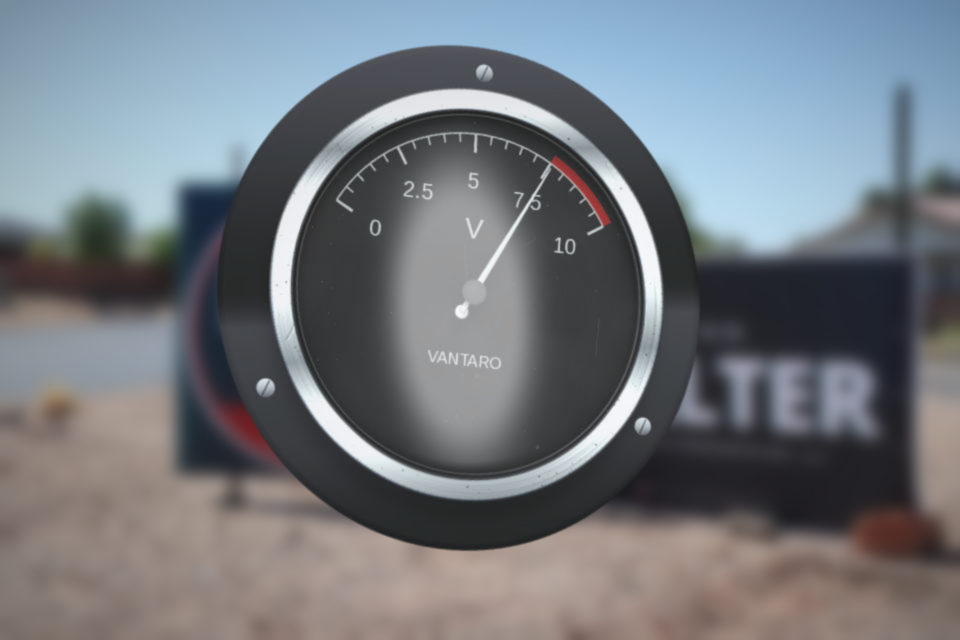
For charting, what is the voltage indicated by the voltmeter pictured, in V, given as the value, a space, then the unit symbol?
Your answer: 7.5 V
